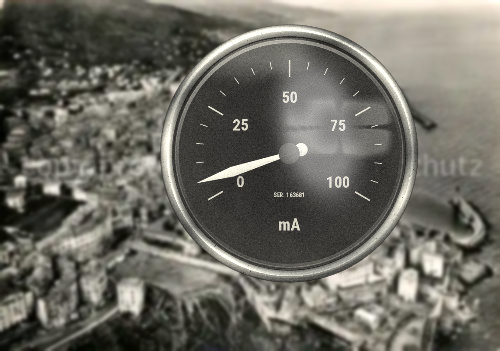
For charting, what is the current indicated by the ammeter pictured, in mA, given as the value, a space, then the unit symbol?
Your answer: 5 mA
